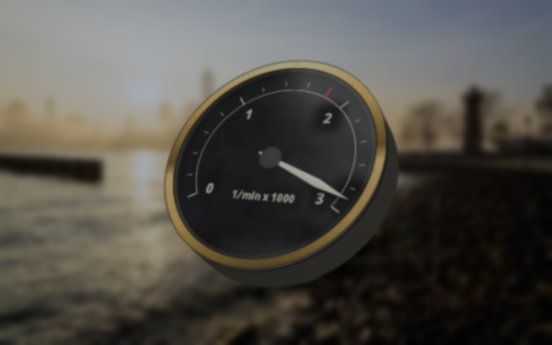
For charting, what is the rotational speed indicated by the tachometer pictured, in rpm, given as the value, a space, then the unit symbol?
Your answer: 2900 rpm
